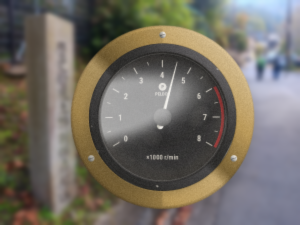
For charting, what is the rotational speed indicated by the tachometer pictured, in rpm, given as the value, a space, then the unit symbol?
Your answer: 4500 rpm
